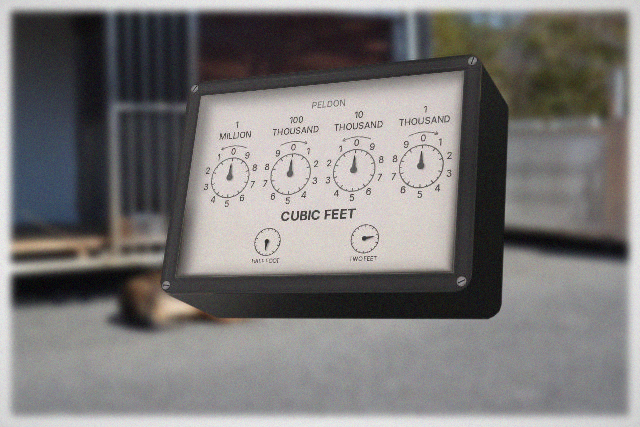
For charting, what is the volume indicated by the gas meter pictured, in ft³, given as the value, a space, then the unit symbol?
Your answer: 0 ft³
